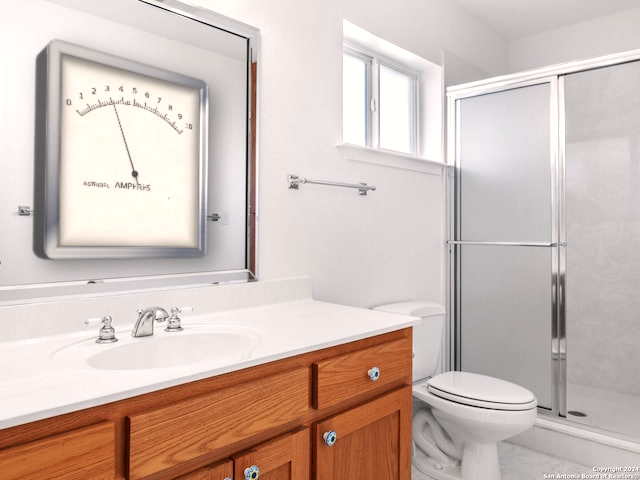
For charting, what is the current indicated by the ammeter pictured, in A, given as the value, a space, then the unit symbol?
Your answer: 3 A
